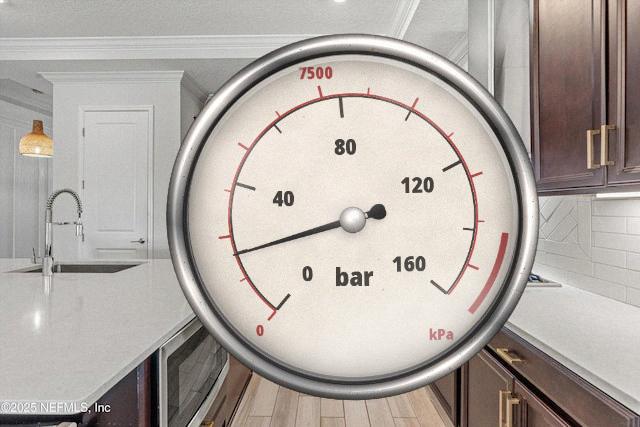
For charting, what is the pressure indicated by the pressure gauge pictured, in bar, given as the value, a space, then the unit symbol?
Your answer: 20 bar
